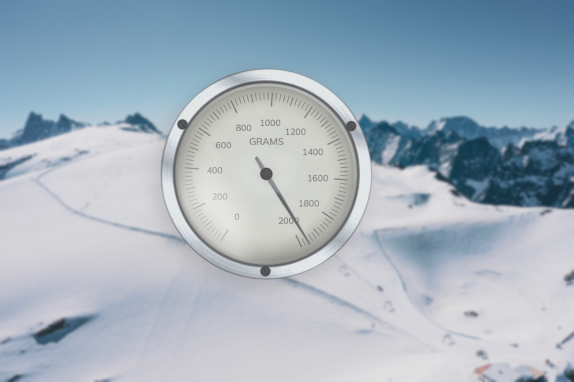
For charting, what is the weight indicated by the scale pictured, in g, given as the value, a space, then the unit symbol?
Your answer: 1960 g
